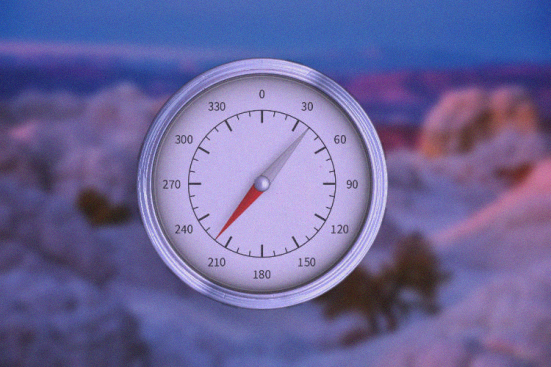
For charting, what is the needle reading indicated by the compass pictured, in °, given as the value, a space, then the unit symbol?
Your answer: 220 °
